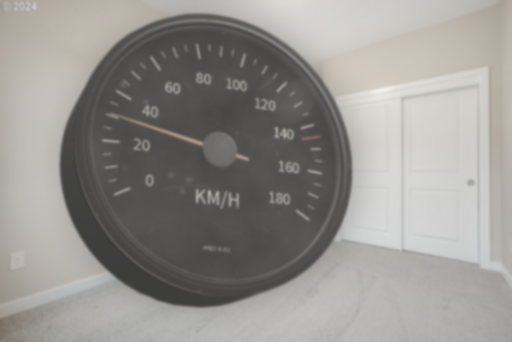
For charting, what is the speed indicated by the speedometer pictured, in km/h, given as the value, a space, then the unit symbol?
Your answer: 30 km/h
